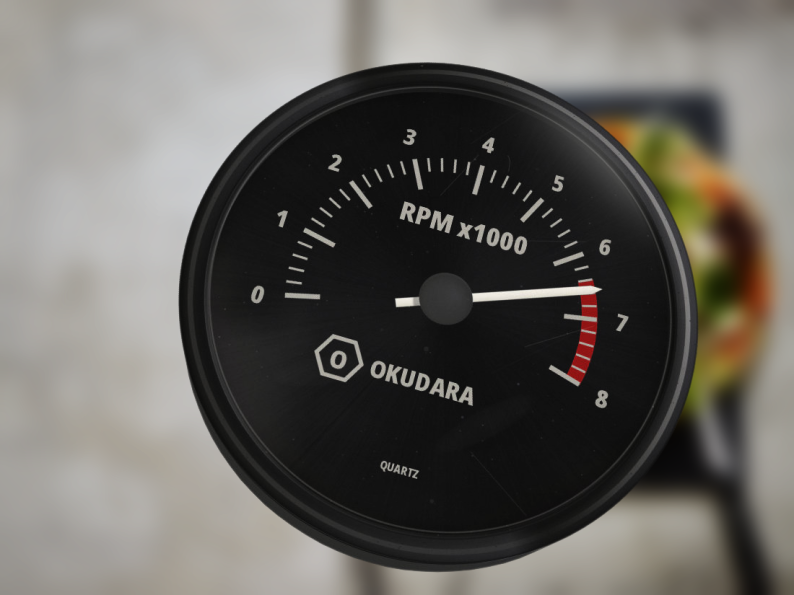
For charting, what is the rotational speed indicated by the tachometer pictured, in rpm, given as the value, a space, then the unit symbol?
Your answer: 6600 rpm
